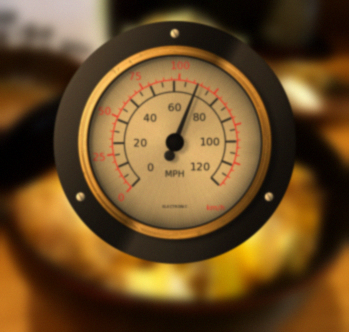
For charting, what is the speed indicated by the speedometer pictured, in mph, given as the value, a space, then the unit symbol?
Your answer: 70 mph
